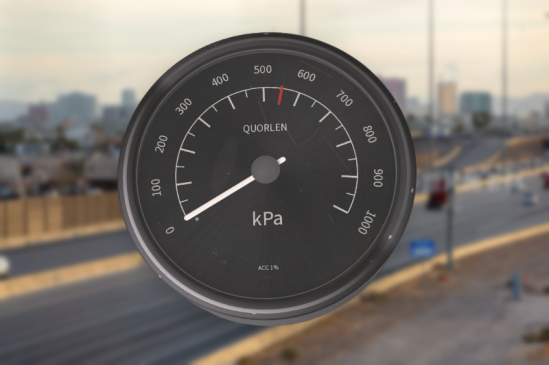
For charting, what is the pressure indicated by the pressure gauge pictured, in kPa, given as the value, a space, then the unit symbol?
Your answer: 0 kPa
